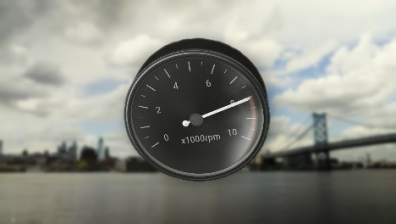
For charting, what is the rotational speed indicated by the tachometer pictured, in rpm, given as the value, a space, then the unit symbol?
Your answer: 8000 rpm
